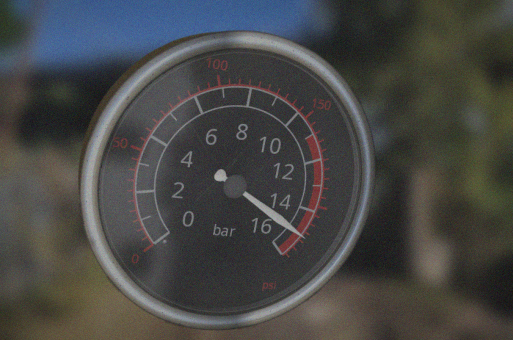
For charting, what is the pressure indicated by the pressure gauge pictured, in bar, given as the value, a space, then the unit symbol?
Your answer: 15 bar
